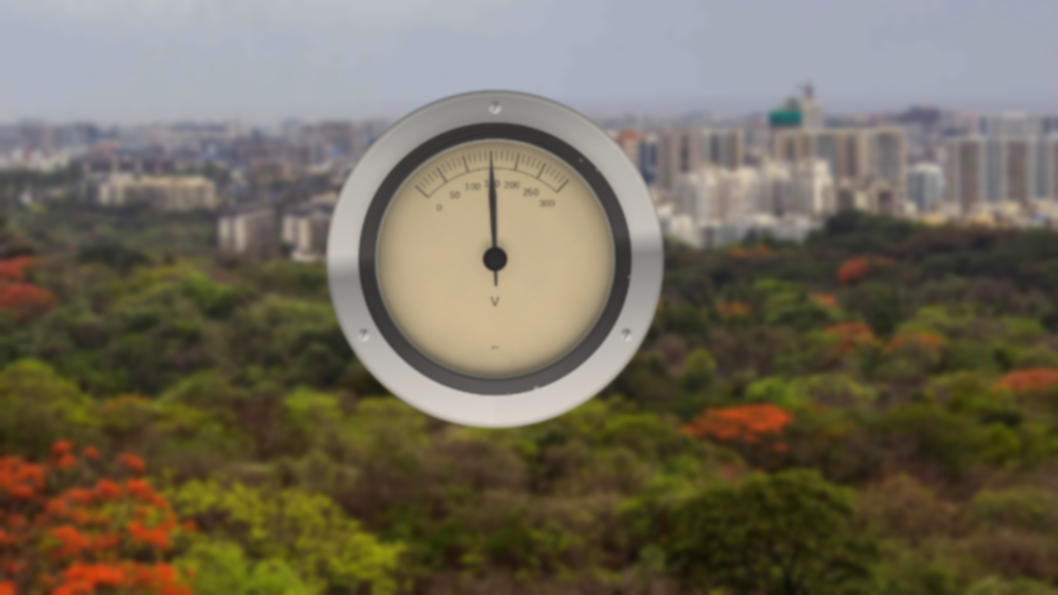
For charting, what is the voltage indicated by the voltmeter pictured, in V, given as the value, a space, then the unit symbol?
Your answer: 150 V
